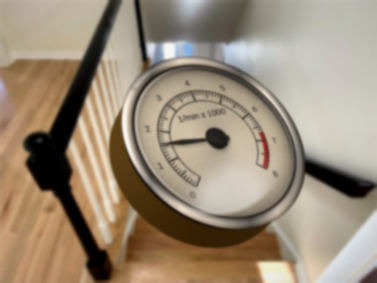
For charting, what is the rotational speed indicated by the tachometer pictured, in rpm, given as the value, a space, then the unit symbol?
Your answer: 1500 rpm
